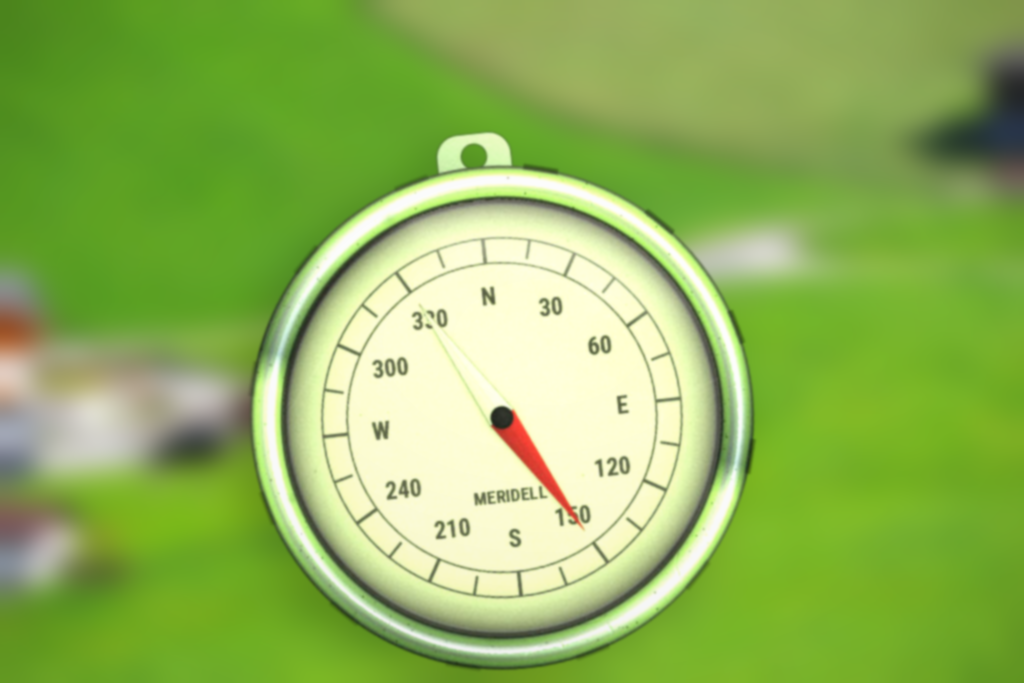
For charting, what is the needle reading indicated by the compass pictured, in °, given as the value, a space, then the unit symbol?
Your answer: 150 °
